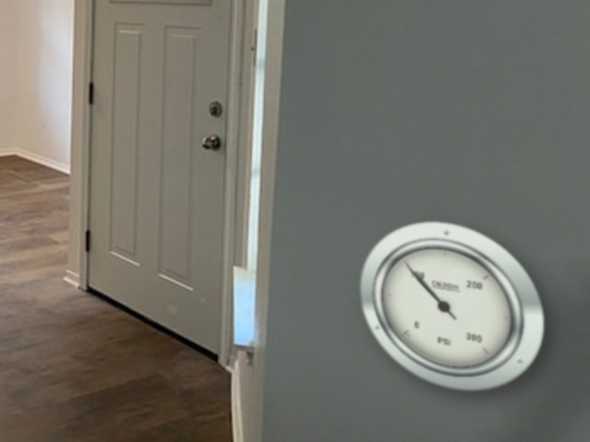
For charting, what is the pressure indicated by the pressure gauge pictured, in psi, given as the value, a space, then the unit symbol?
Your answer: 100 psi
